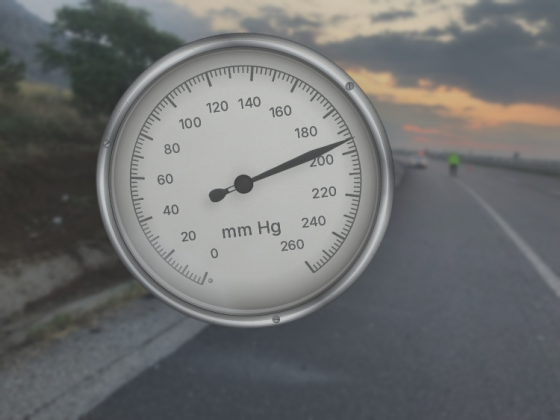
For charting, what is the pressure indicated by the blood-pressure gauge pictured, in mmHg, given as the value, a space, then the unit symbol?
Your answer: 194 mmHg
